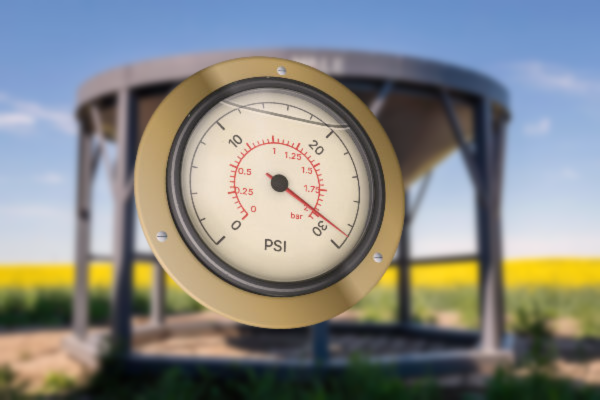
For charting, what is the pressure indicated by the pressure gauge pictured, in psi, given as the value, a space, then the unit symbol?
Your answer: 29 psi
